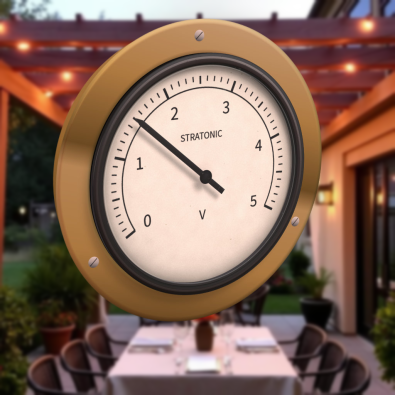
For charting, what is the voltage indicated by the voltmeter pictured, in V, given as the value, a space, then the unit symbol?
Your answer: 1.5 V
